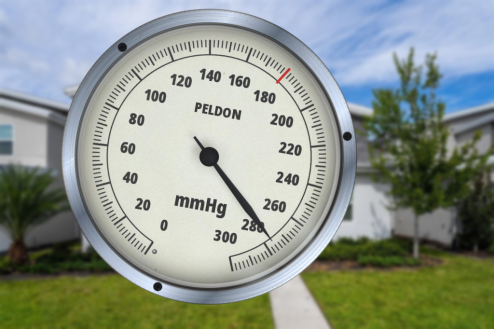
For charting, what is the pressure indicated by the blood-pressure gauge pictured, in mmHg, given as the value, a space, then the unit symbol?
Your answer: 276 mmHg
